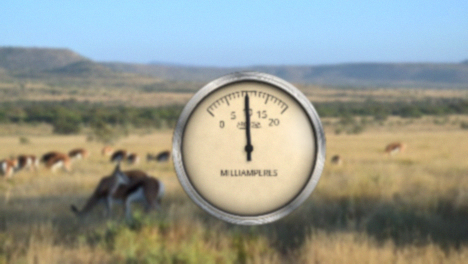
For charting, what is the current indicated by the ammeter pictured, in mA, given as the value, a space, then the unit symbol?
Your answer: 10 mA
